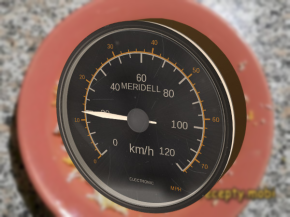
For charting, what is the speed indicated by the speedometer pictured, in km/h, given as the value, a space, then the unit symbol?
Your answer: 20 km/h
